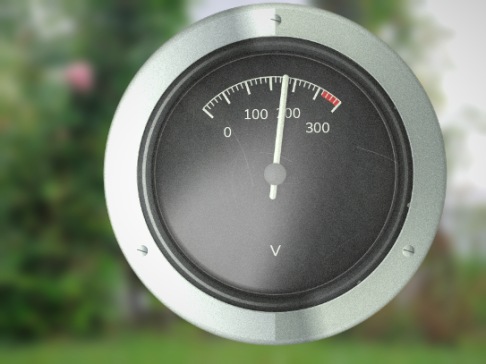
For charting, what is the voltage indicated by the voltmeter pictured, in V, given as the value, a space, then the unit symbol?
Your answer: 180 V
